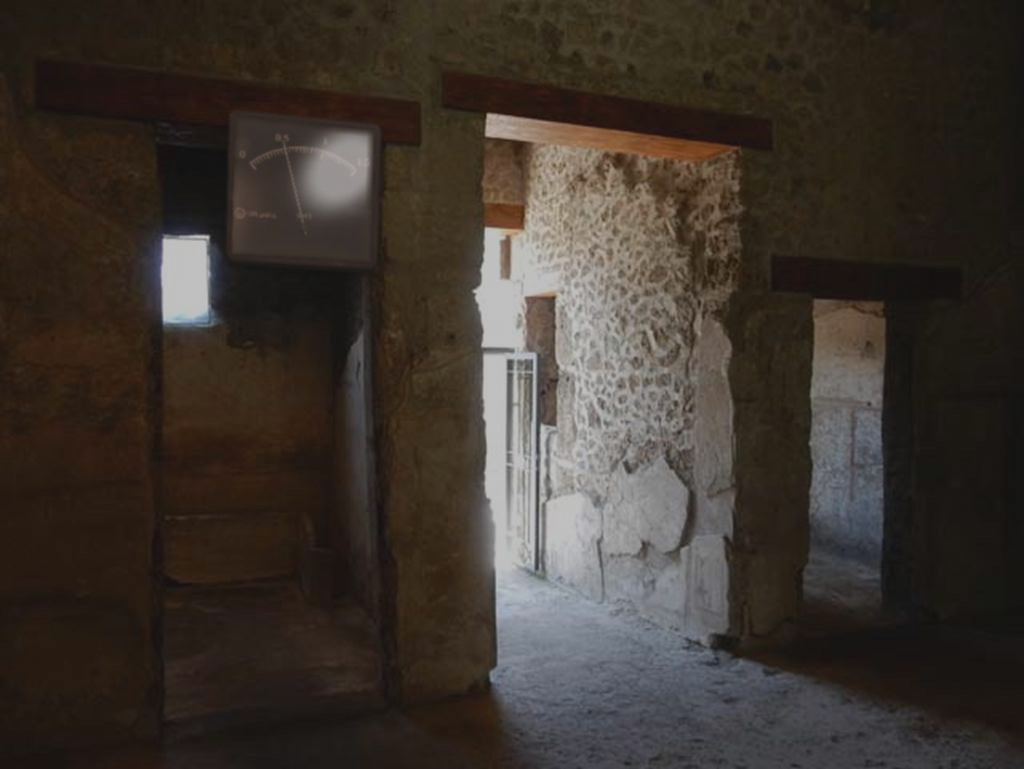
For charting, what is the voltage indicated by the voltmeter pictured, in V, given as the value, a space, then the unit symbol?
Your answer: 0.5 V
